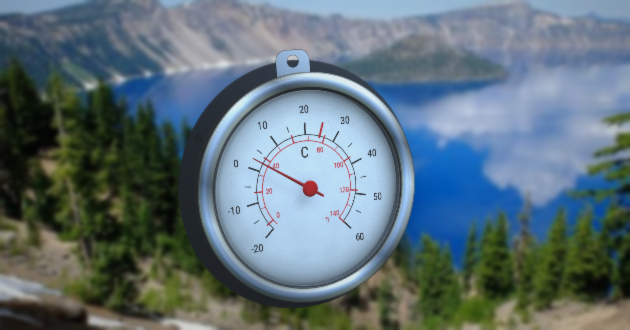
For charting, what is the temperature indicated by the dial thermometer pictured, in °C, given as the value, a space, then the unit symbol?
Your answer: 2.5 °C
